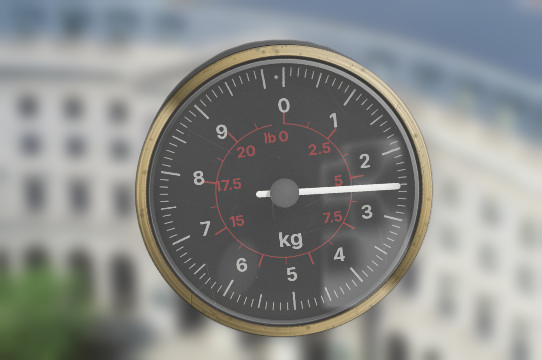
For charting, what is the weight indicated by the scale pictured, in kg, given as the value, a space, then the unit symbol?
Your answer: 2.5 kg
